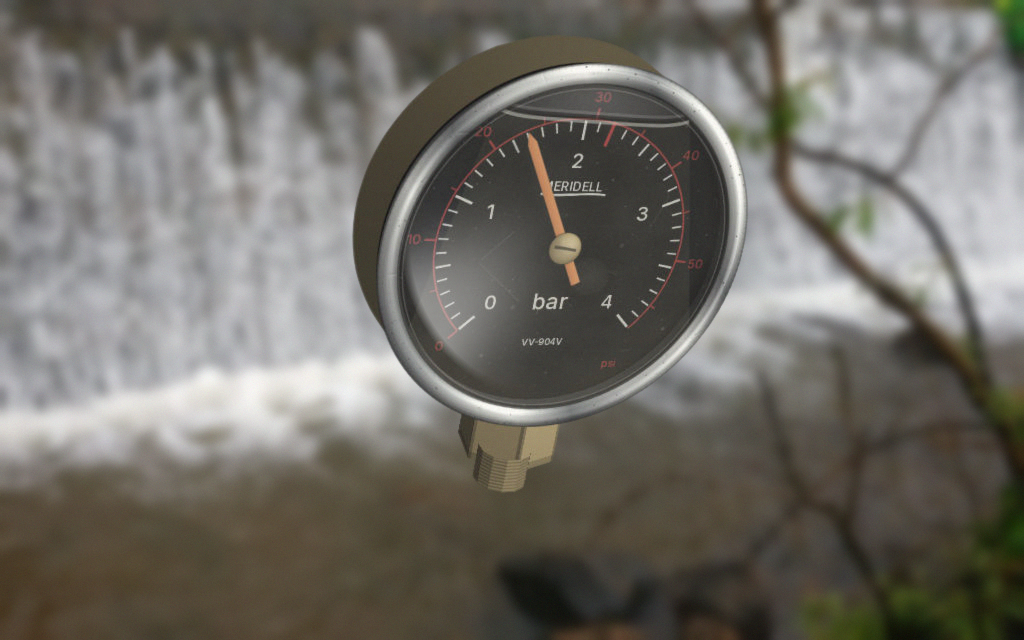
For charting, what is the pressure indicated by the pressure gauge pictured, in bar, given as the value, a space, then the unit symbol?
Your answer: 1.6 bar
